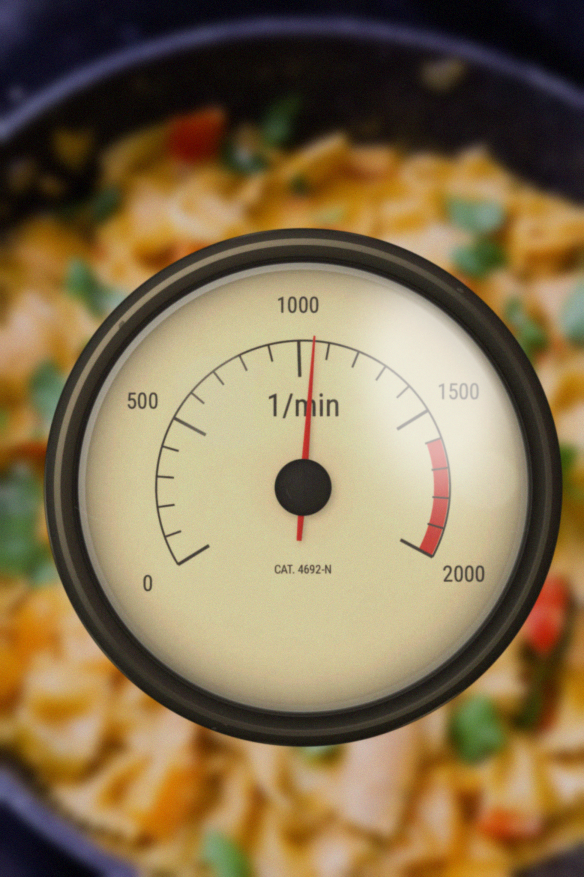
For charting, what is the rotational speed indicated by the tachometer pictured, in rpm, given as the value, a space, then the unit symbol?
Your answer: 1050 rpm
